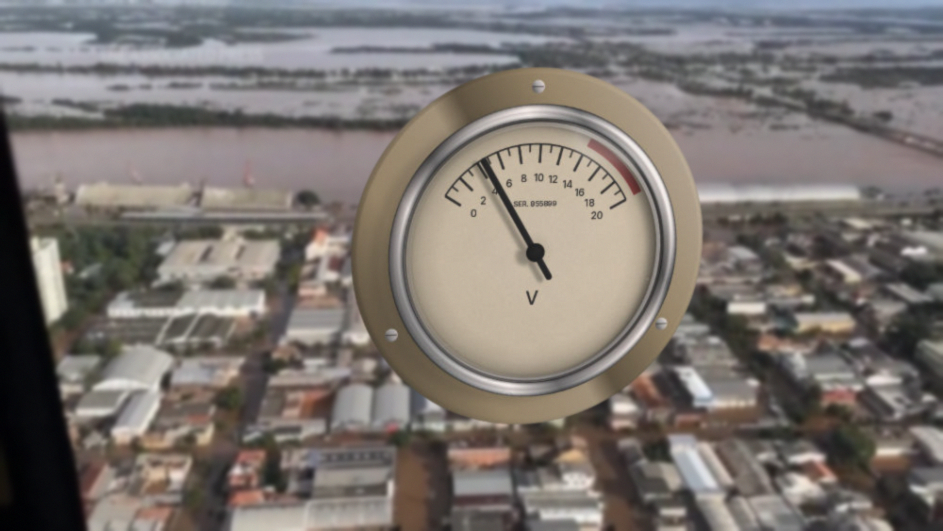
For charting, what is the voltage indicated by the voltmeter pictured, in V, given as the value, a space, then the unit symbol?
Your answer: 4.5 V
